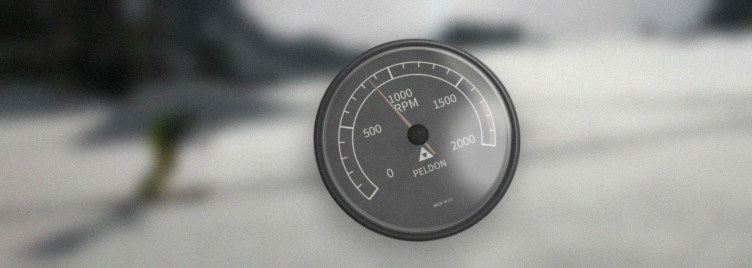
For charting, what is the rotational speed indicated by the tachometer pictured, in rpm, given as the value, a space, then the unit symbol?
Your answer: 850 rpm
